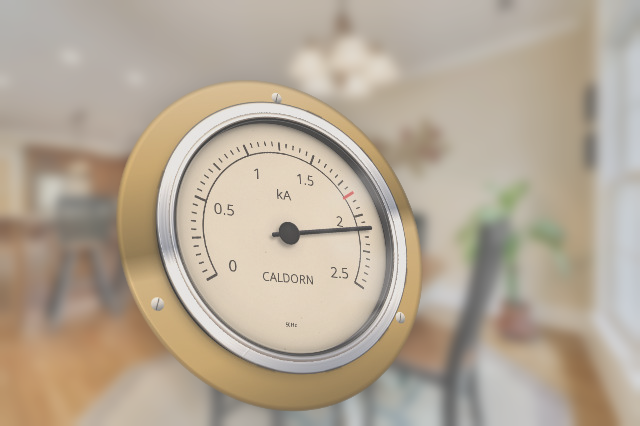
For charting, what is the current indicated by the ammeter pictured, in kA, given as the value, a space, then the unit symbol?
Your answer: 2.1 kA
